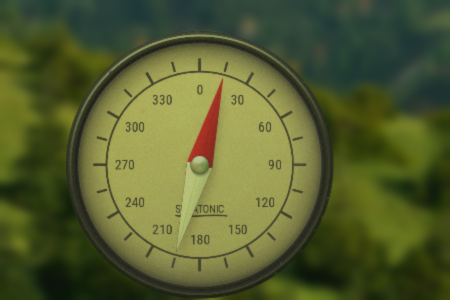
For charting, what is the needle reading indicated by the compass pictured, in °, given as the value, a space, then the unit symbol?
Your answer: 15 °
